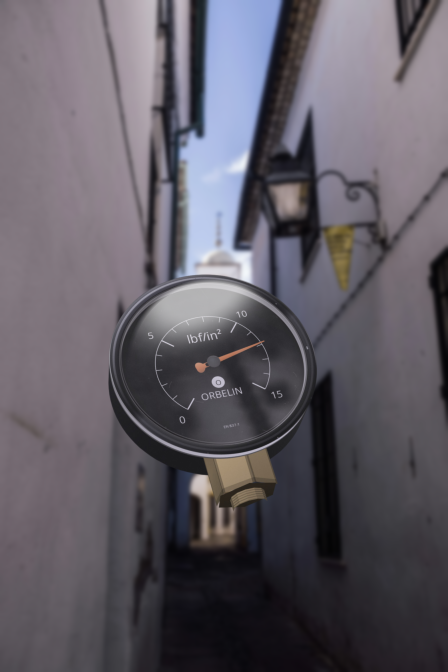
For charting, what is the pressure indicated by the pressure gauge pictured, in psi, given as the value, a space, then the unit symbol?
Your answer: 12 psi
